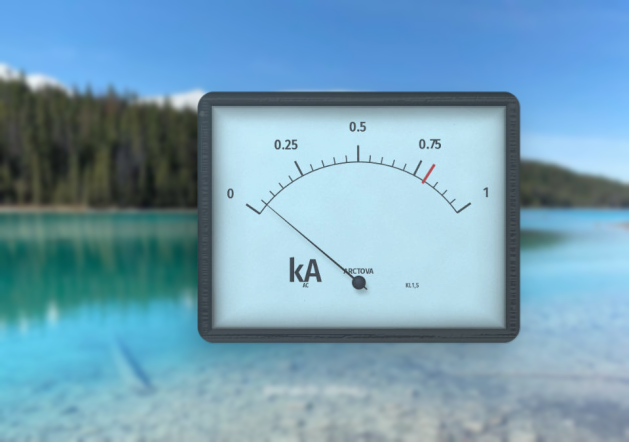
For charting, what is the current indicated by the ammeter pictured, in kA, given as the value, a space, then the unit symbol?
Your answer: 0.05 kA
